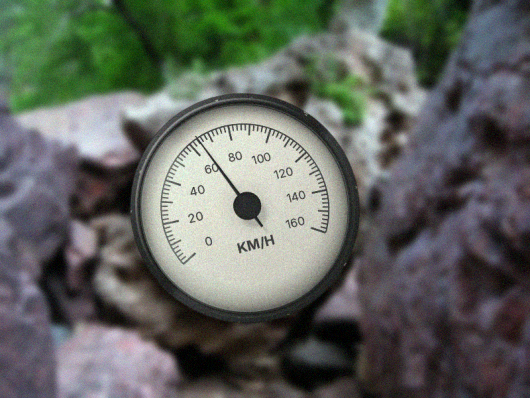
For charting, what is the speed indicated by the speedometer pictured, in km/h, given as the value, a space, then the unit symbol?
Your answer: 64 km/h
